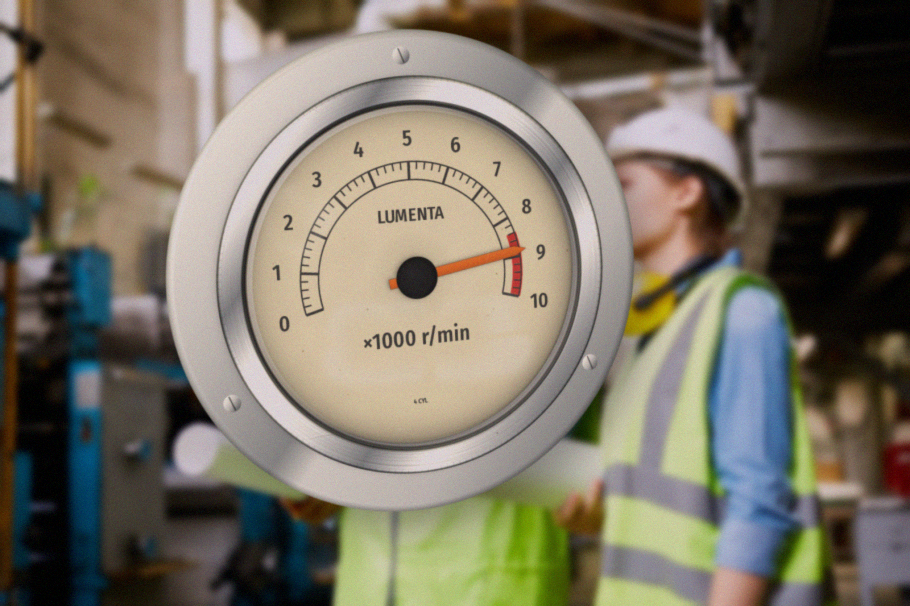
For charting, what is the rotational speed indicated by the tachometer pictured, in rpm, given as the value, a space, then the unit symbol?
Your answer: 8800 rpm
